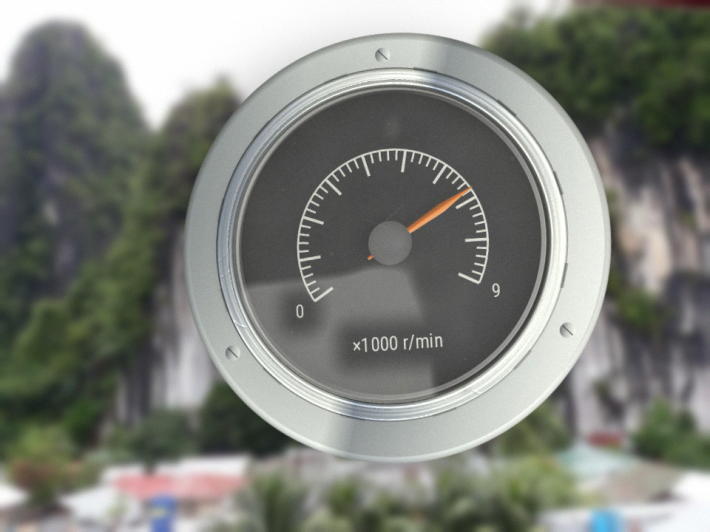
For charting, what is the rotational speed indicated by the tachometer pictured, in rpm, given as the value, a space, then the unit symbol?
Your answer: 6800 rpm
